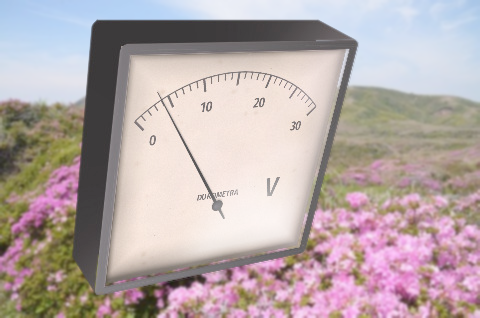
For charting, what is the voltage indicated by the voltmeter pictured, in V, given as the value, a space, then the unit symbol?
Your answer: 4 V
